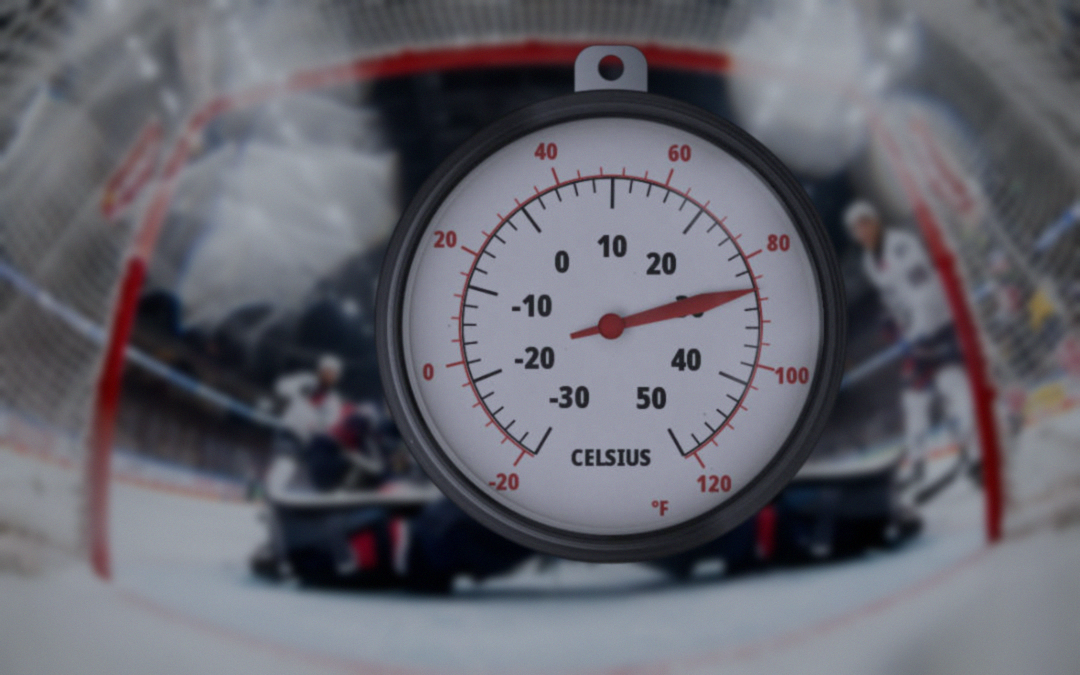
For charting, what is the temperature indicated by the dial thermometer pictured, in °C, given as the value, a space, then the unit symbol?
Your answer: 30 °C
